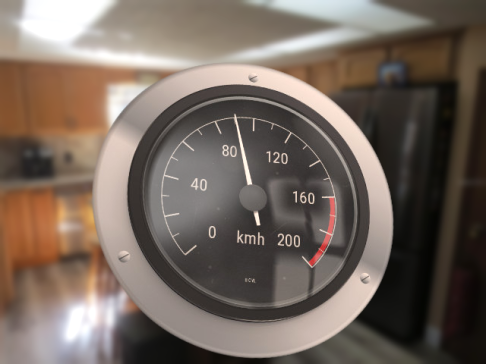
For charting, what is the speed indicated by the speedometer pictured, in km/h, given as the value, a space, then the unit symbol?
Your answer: 90 km/h
